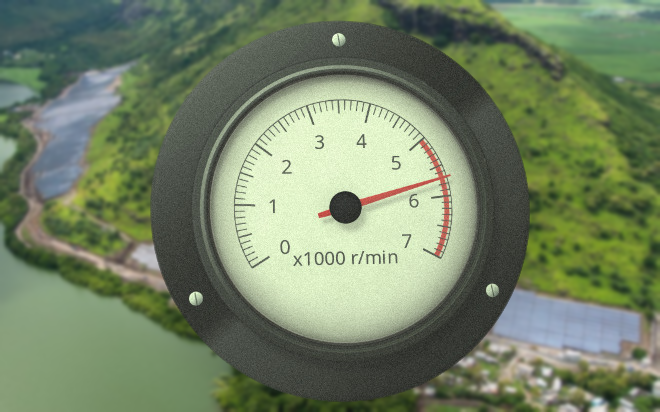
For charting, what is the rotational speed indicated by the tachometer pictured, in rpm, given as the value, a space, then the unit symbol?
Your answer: 5700 rpm
